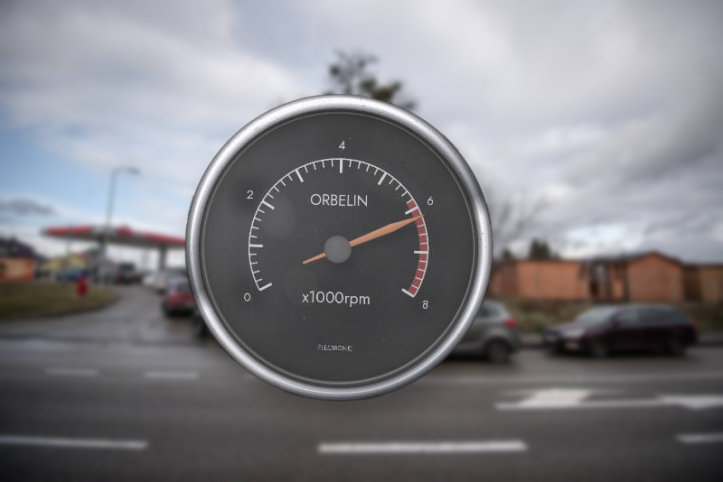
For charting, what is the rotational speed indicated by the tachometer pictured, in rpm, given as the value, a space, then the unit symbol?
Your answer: 6200 rpm
